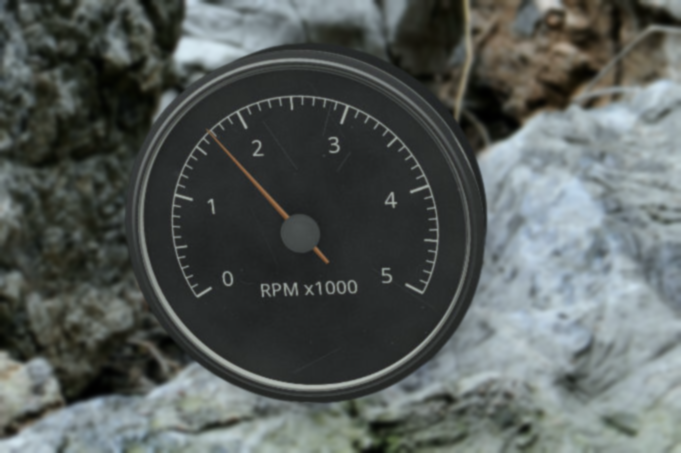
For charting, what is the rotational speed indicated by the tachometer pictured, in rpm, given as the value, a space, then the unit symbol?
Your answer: 1700 rpm
